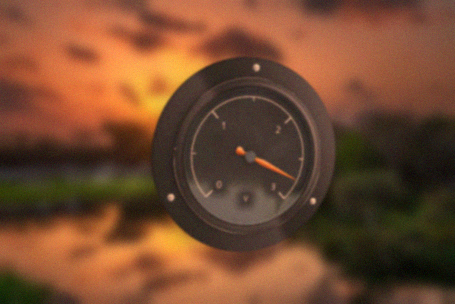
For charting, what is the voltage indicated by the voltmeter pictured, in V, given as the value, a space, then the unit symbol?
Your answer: 2.75 V
